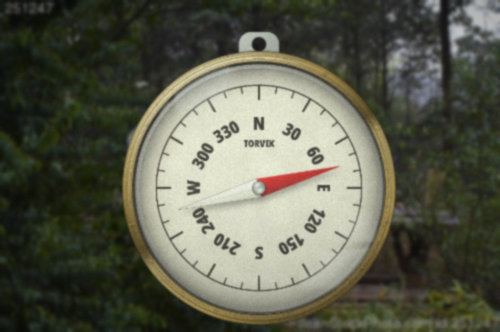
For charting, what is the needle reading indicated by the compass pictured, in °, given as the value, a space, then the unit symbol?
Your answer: 75 °
